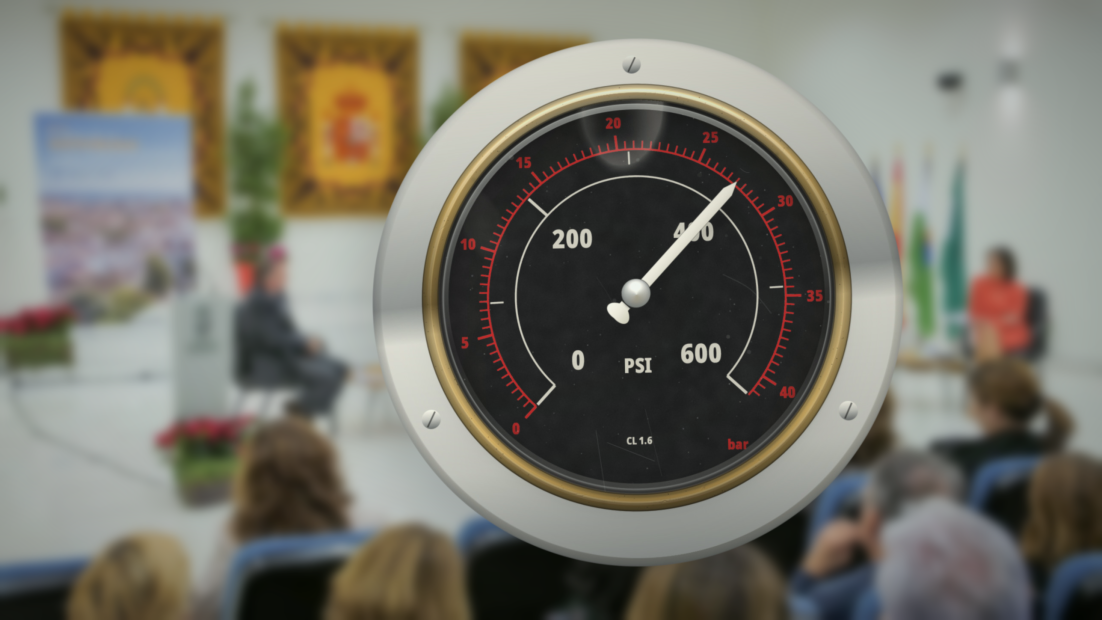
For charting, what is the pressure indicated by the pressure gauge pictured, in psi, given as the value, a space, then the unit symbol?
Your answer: 400 psi
